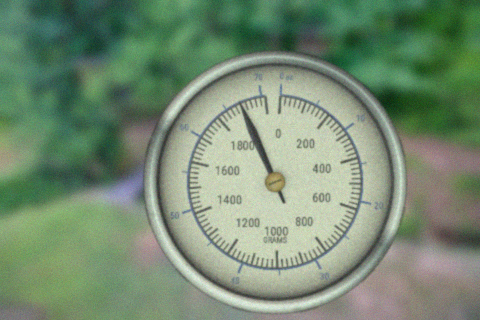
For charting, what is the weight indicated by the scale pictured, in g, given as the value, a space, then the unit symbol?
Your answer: 1900 g
